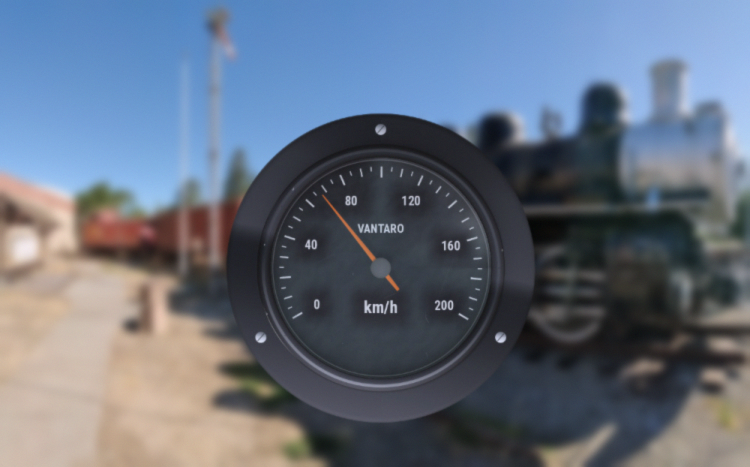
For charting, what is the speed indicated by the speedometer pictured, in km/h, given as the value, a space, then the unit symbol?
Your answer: 67.5 km/h
